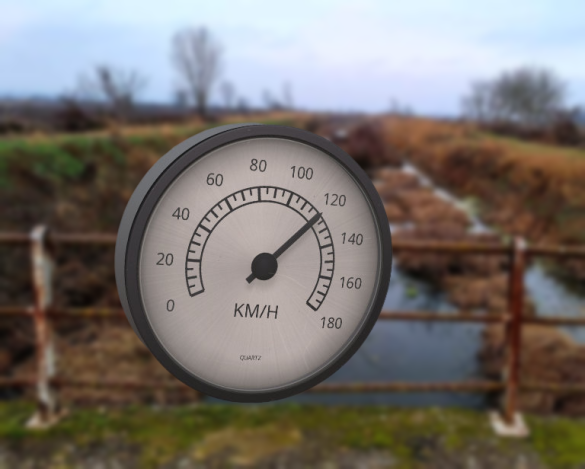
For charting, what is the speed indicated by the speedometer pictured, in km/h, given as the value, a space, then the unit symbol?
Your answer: 120 km/h
